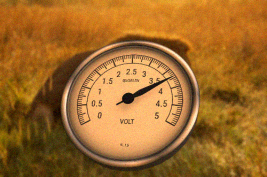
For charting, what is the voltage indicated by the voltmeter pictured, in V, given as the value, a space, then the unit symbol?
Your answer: 3.75 V
